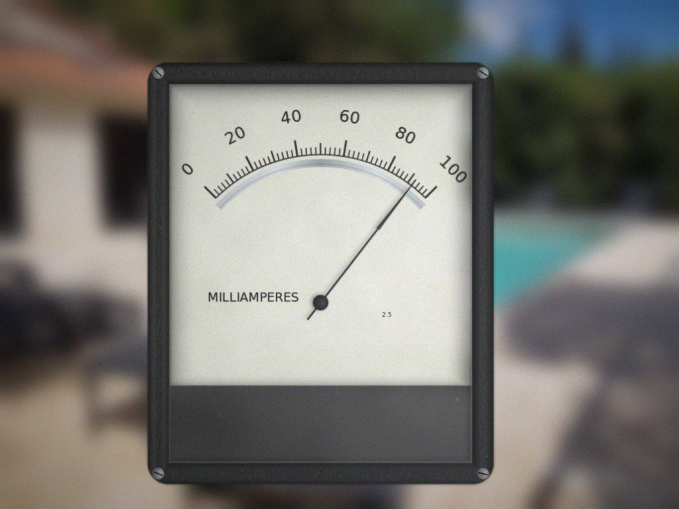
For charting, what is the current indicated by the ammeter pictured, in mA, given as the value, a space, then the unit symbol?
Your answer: 92 mA
